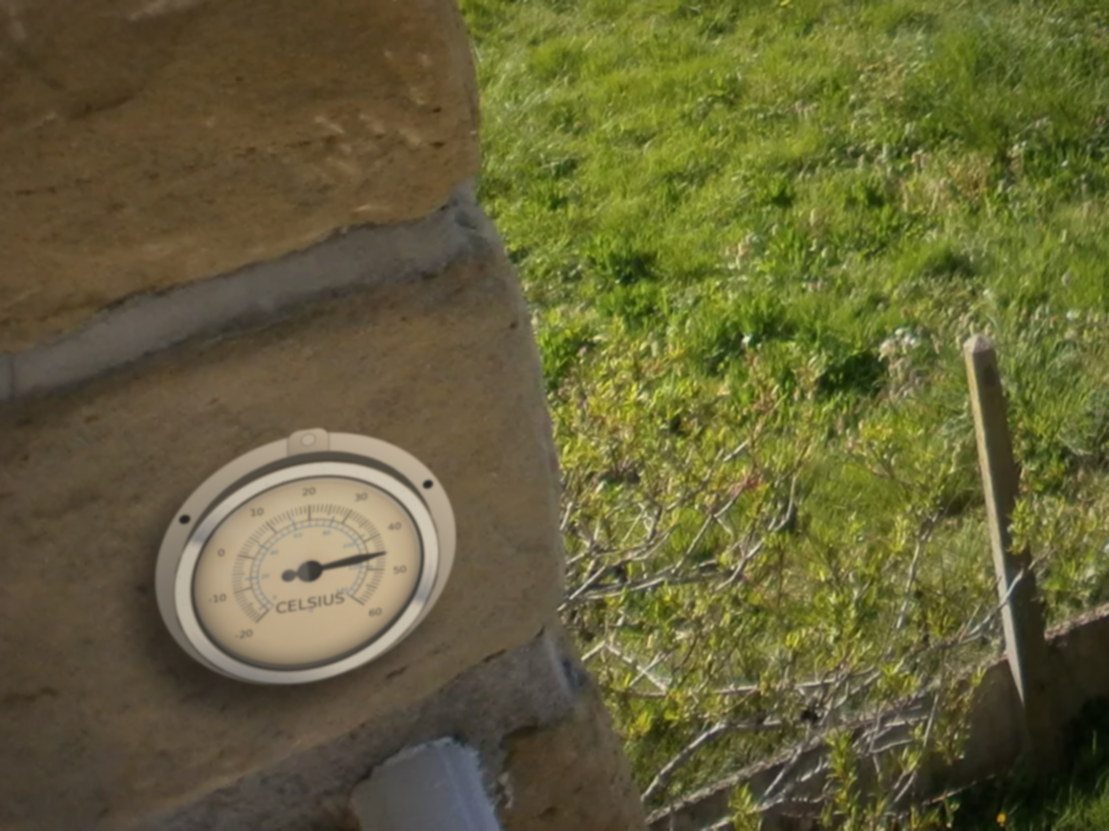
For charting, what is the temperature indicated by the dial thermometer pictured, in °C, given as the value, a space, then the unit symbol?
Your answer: 45 °C
